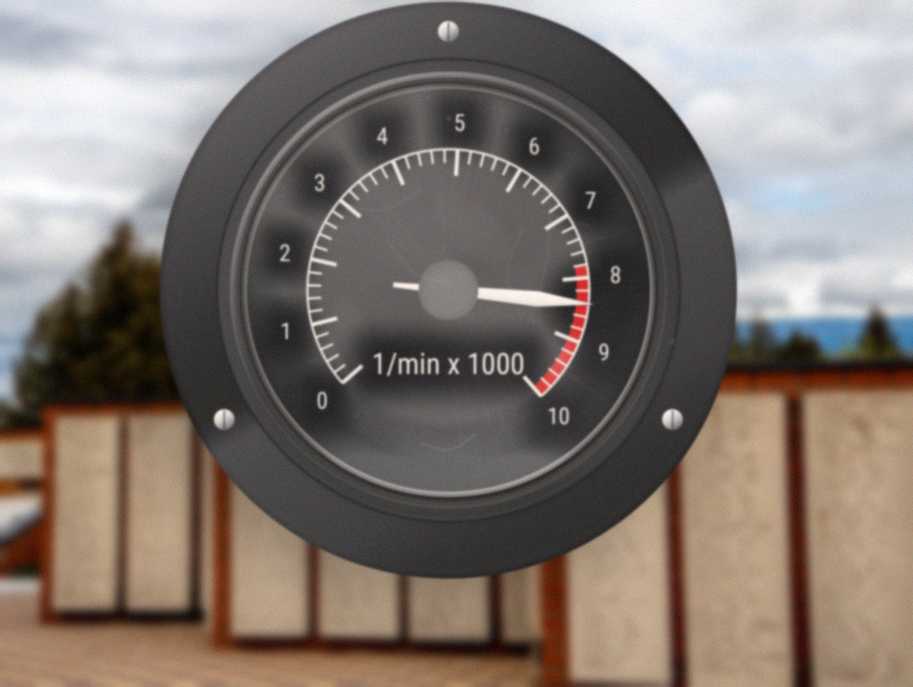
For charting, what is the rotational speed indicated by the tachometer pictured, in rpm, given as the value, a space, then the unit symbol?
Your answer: 8400 rpm
